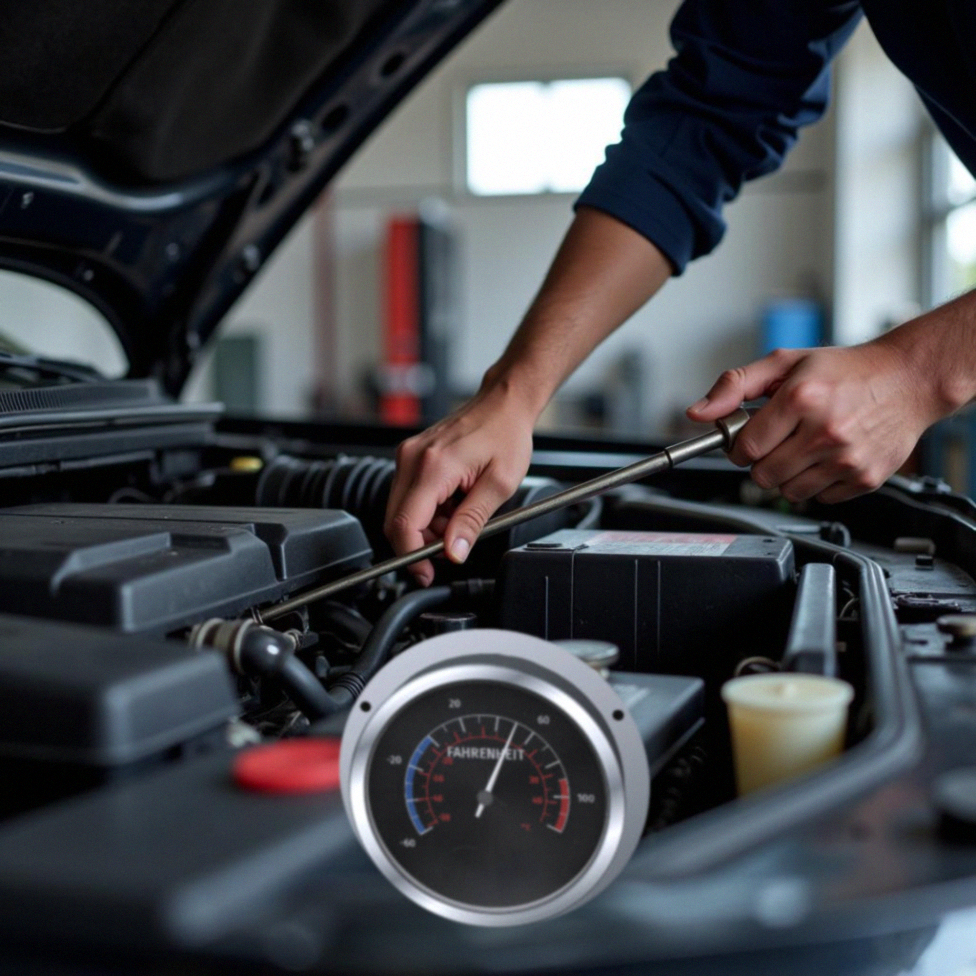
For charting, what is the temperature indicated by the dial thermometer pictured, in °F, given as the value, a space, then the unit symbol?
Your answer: 50 °F
